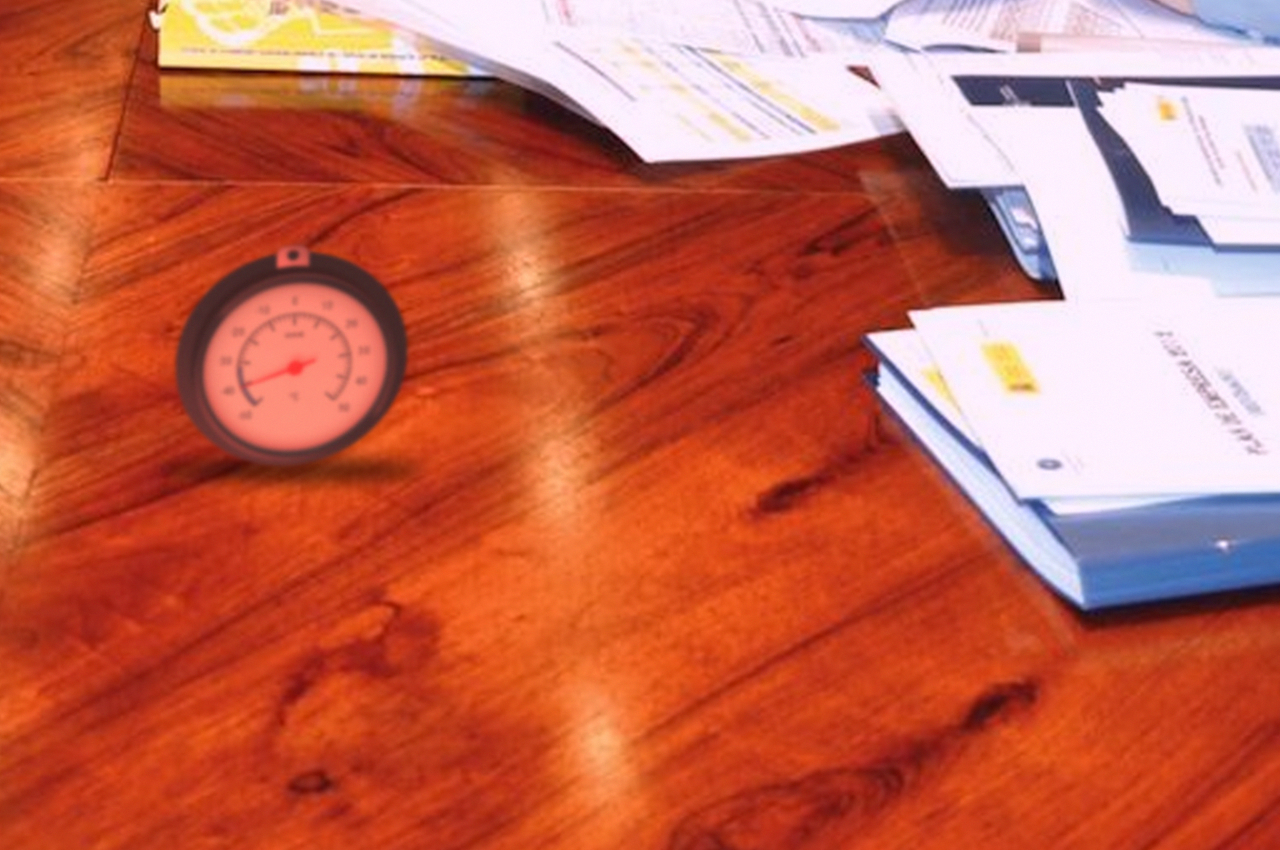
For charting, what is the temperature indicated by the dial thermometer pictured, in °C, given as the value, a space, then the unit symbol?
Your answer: -40 °C
